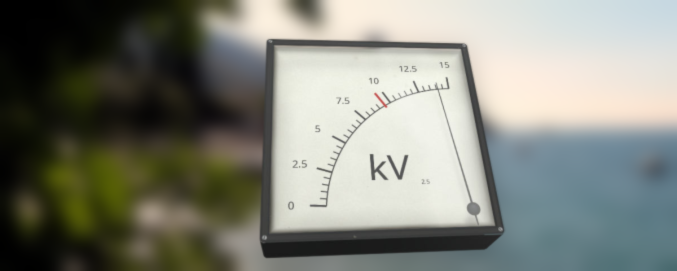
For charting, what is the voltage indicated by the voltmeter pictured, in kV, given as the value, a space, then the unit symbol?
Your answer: 14 kV
